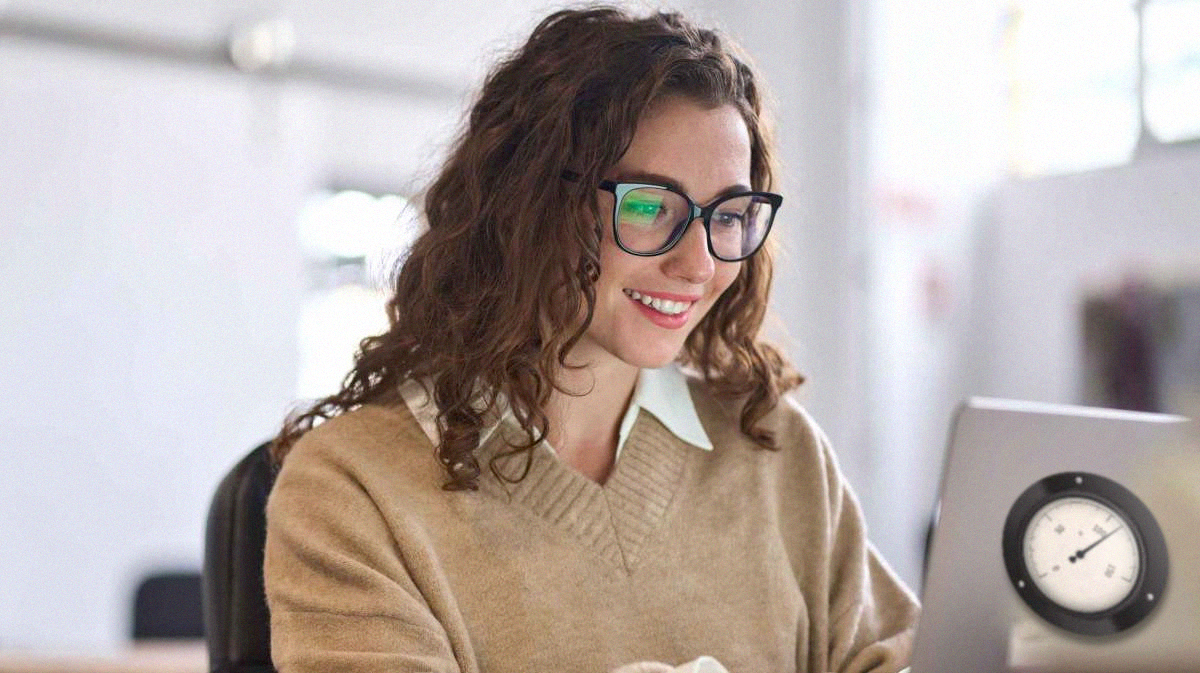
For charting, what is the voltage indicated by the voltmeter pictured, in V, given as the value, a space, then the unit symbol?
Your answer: 110 V
